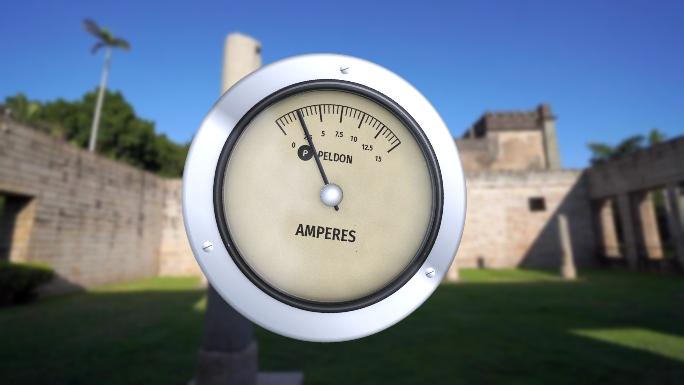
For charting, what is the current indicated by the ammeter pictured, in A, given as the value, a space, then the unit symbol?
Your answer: 2.5 A
